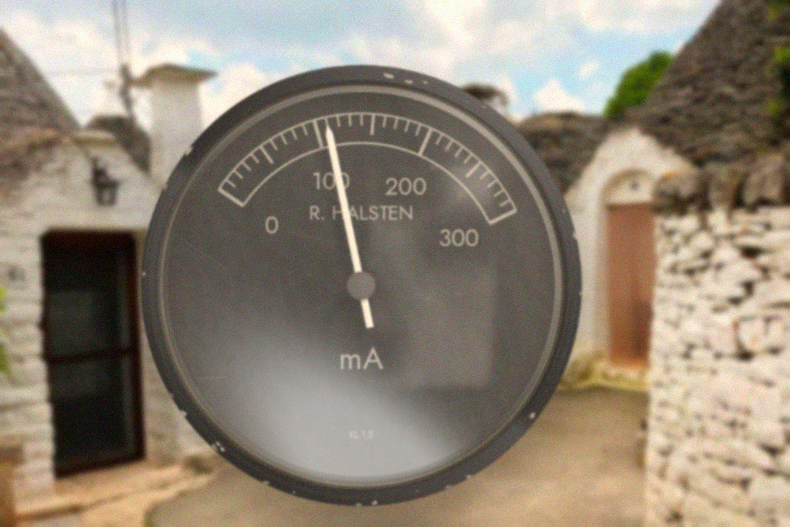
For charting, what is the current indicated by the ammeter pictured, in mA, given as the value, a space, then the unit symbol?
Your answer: 110 mA
